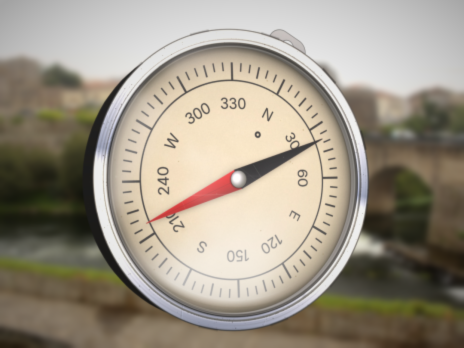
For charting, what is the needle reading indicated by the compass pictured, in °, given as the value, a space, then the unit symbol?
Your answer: 217.5 °
